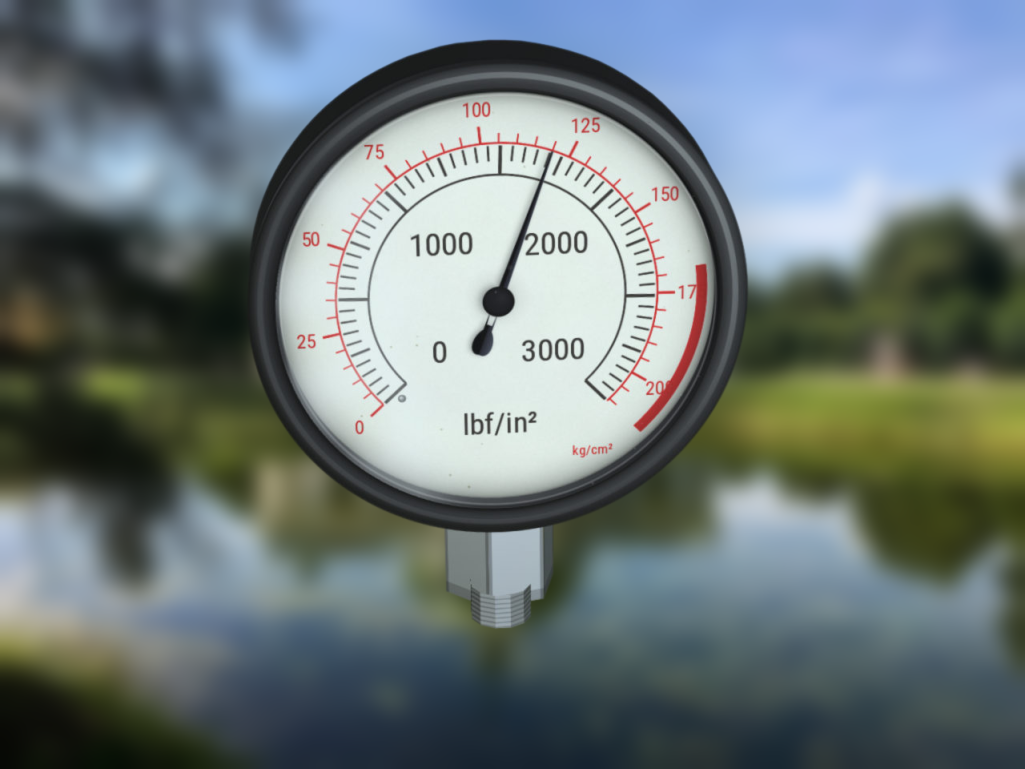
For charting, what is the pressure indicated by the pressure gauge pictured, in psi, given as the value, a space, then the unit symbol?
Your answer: 1700 psi
